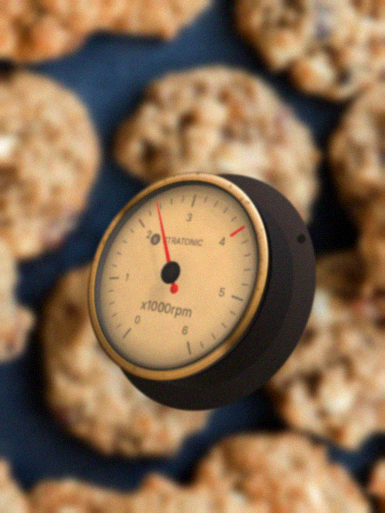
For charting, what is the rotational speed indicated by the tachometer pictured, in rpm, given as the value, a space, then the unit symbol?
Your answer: 2400 rpm
